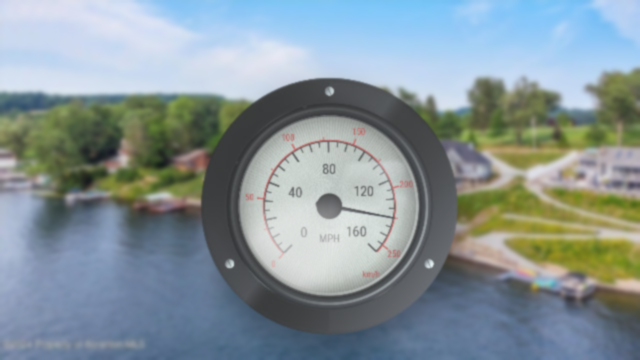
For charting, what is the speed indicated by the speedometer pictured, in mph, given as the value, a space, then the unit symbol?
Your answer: 140 mph
